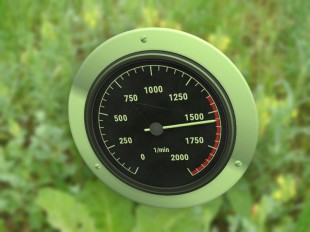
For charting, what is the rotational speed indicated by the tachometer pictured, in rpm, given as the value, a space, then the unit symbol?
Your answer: 1550 rpm
